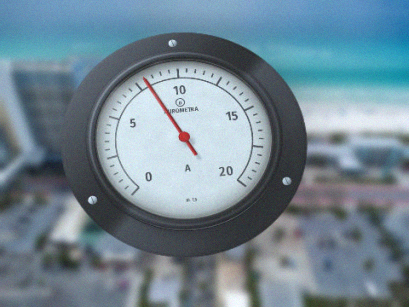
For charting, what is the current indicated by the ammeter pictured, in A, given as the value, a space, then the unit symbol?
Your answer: 8 A
